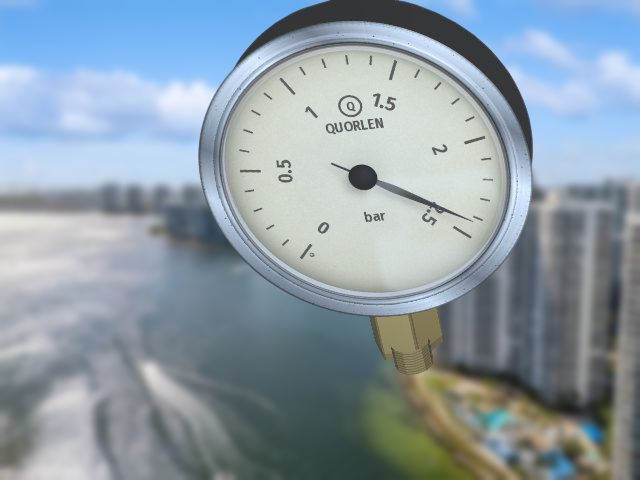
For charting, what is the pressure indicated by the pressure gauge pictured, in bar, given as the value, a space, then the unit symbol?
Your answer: 2.4 bar
